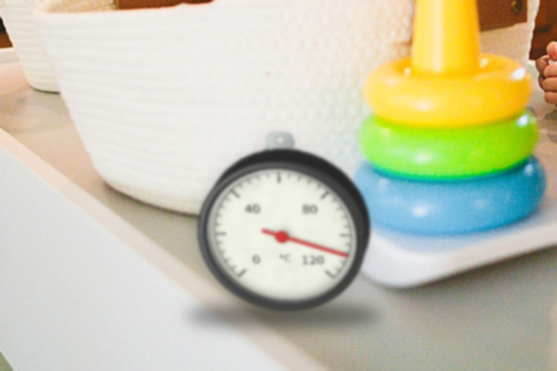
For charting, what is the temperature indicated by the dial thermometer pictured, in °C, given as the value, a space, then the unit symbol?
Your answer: 108 °C
